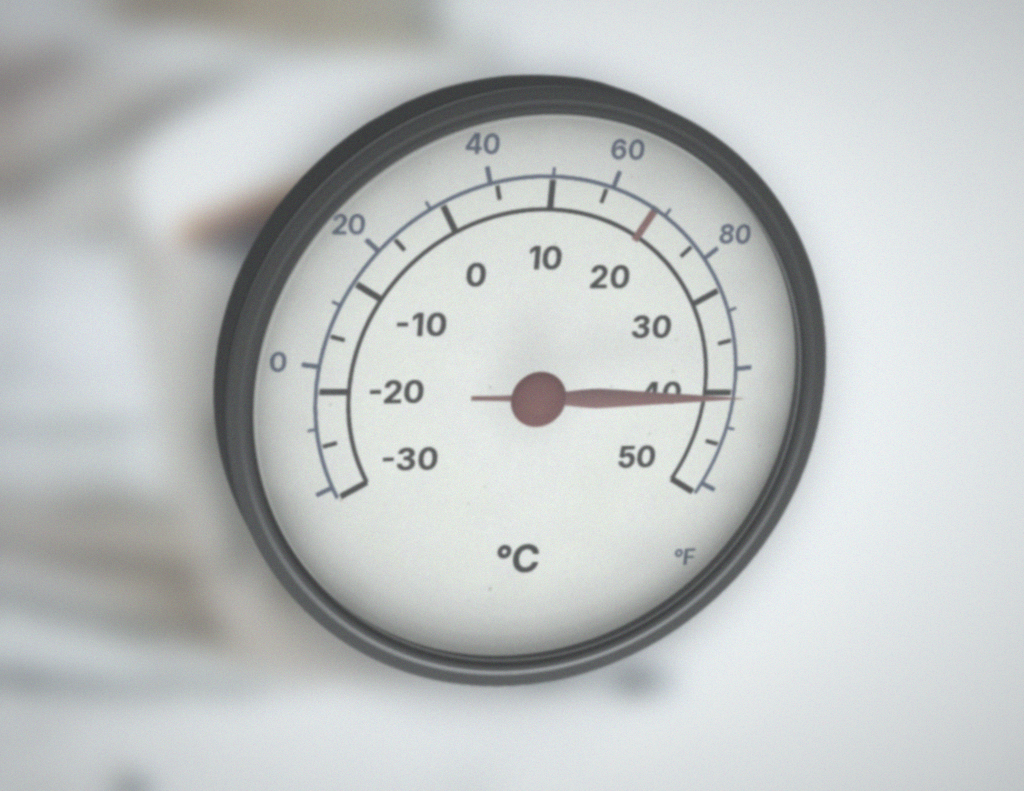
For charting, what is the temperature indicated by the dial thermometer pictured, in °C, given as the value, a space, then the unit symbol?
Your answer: 40 °C
